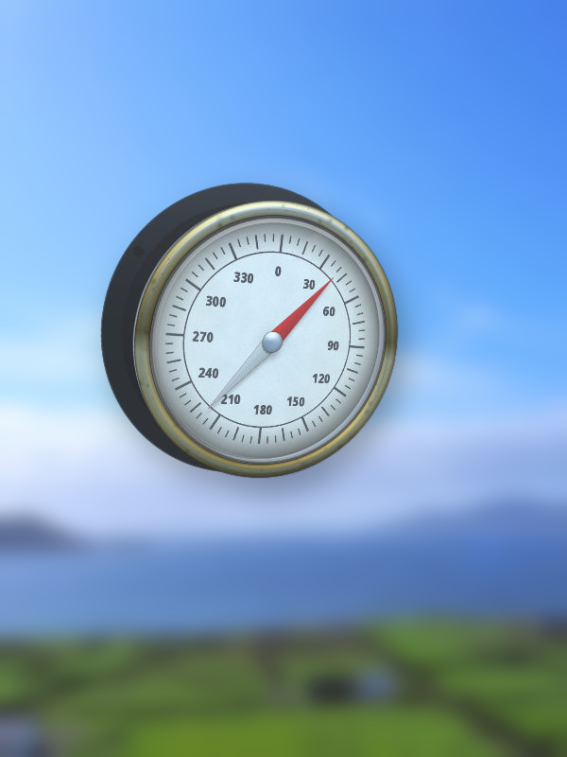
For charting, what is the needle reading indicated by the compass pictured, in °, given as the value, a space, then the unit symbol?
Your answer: 40 °
